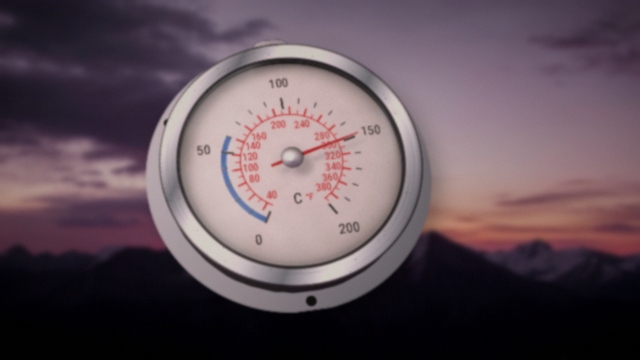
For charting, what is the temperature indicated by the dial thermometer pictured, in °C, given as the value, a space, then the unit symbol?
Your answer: 150 °C
